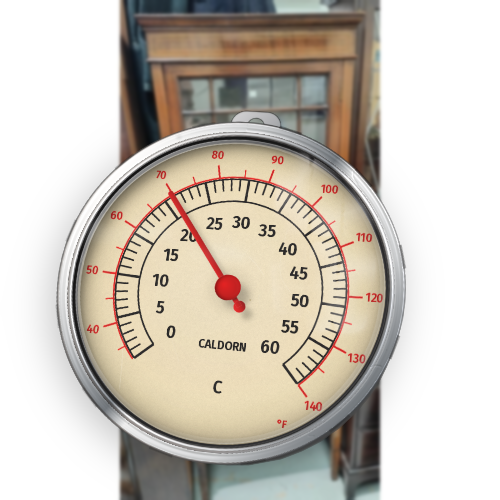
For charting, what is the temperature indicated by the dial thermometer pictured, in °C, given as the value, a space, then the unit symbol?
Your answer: 21 °C
